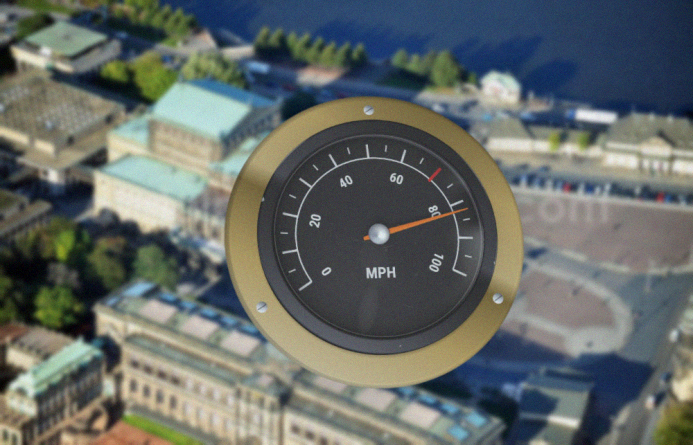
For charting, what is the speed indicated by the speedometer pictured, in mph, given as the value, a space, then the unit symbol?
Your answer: 82.5 mph
